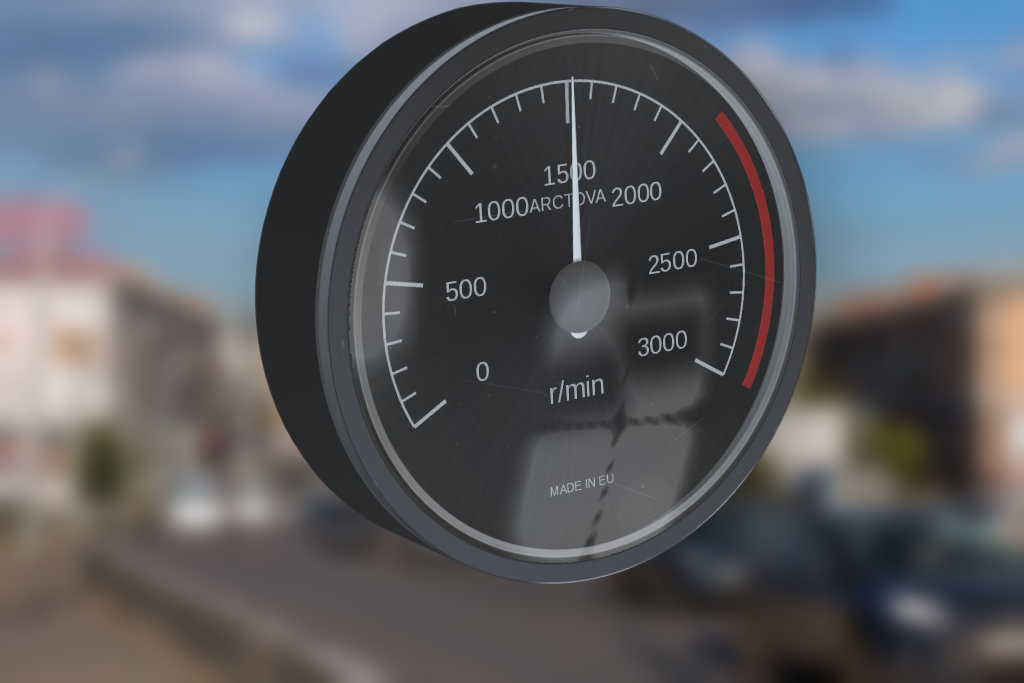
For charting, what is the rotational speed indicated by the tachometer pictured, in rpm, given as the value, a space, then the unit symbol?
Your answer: 1500 rpm
